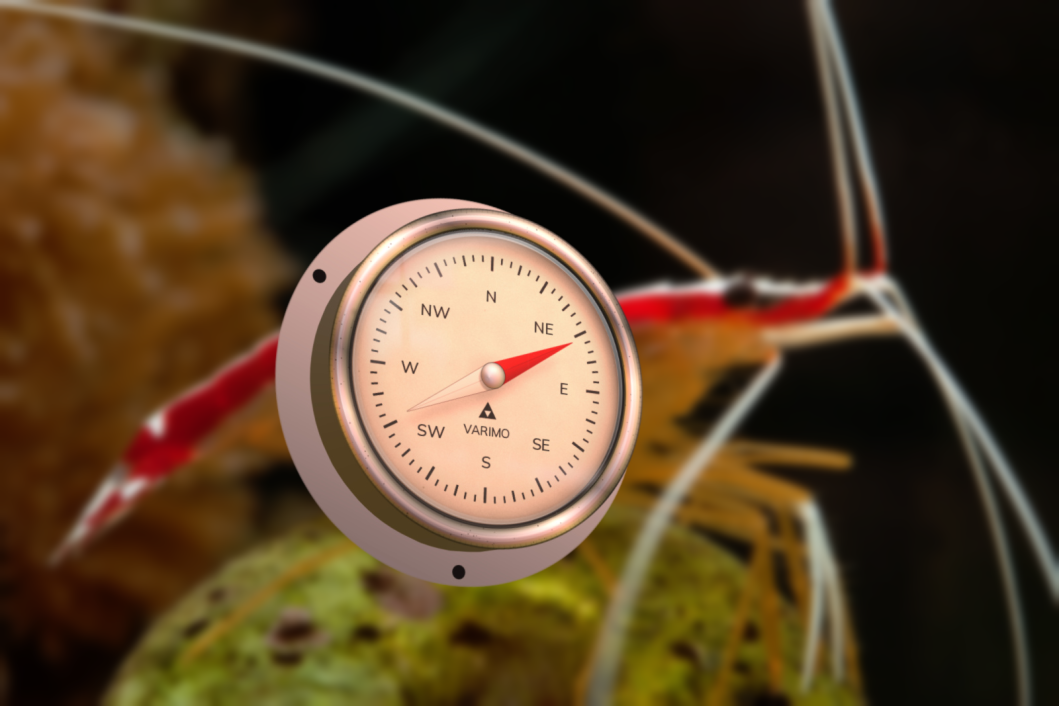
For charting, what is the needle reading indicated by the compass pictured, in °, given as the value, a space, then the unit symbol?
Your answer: 62.5 °
